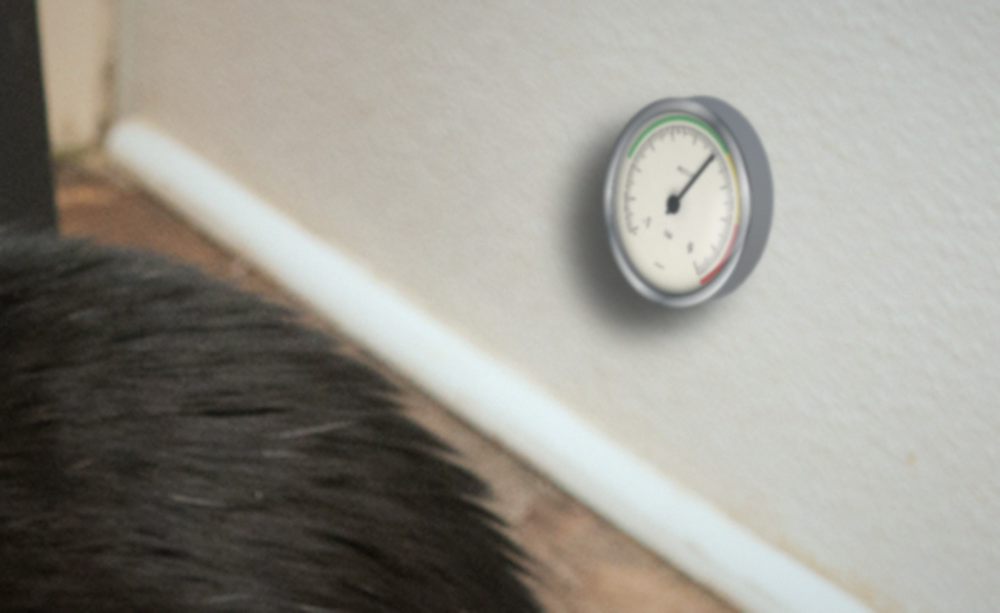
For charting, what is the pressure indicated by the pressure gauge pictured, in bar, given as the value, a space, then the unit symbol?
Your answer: 5 bar
